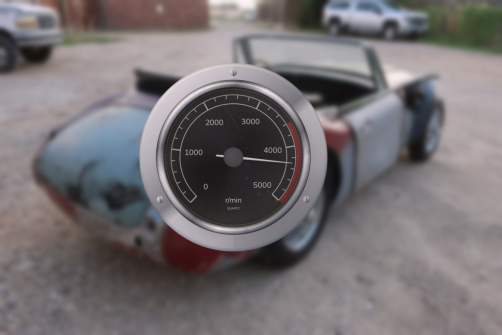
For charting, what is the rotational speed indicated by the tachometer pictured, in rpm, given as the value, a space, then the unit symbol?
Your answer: 4300 rpm
